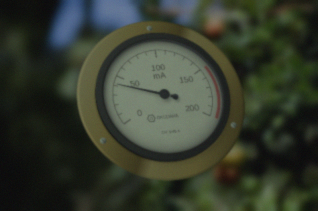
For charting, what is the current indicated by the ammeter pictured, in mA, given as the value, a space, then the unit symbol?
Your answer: 40 mA
